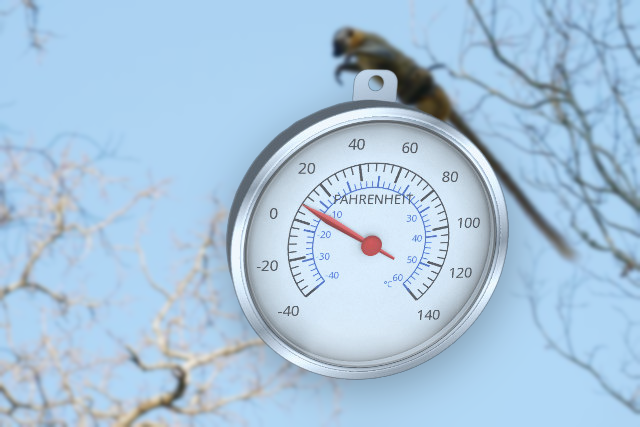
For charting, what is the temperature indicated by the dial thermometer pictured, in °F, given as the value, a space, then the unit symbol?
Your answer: 8 °F
